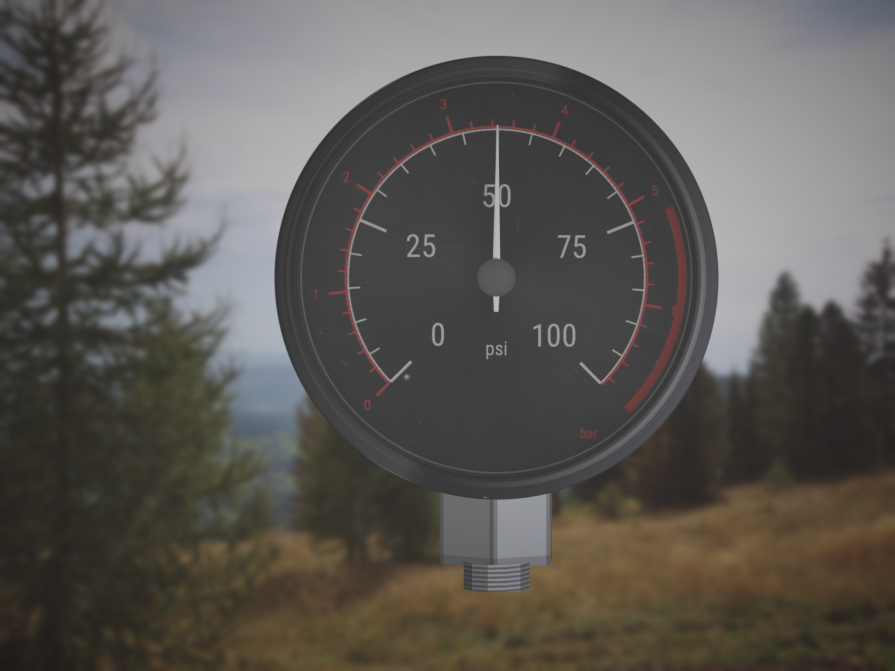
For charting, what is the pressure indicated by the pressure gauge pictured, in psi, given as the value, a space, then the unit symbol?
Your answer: 50 psi
